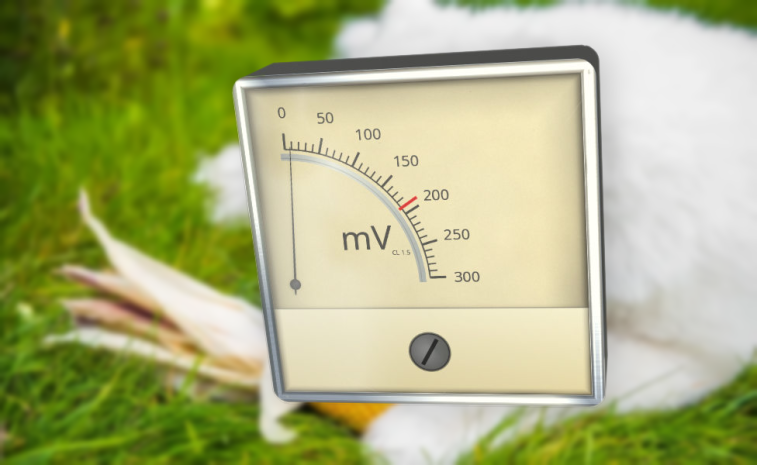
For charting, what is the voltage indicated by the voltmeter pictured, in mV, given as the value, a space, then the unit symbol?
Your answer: 10 mV
